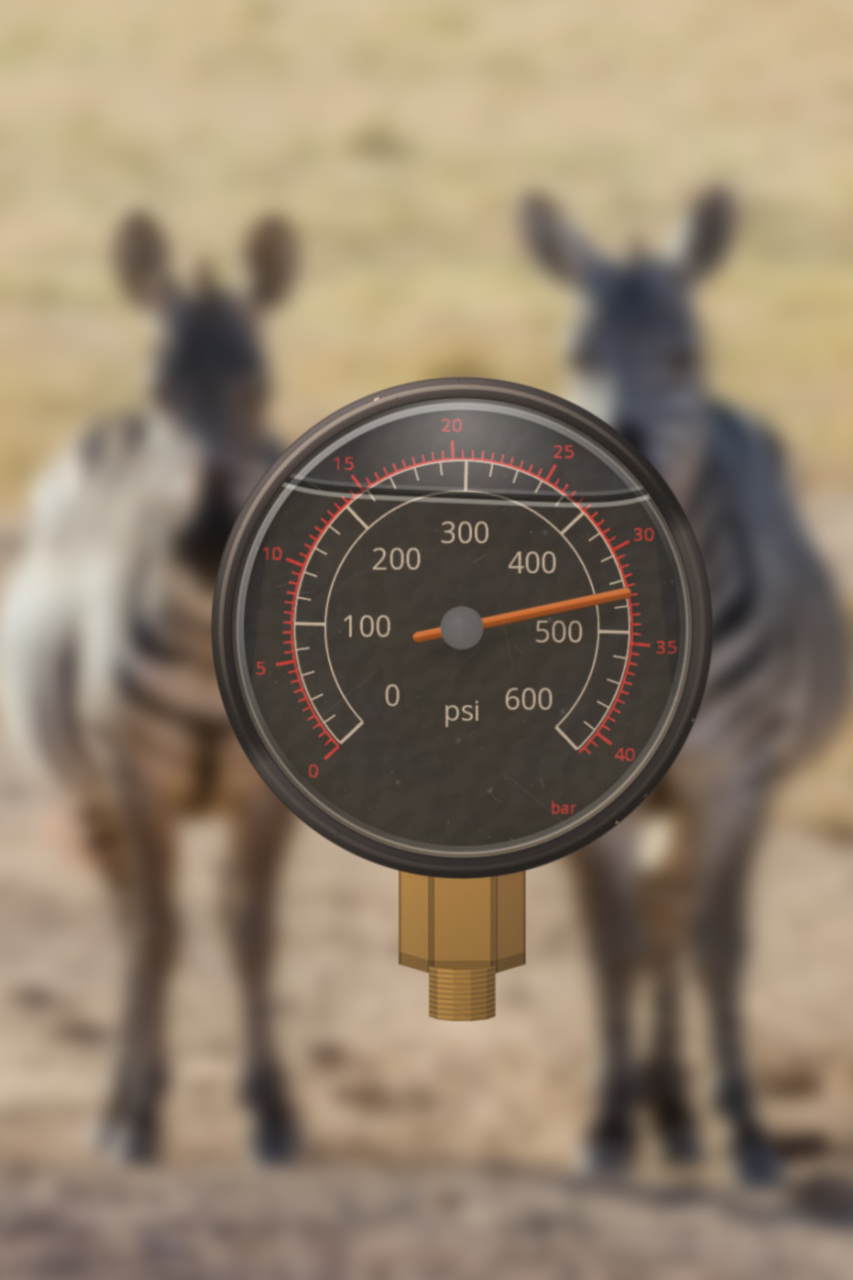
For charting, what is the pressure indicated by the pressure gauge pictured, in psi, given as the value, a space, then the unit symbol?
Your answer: 470 psi
